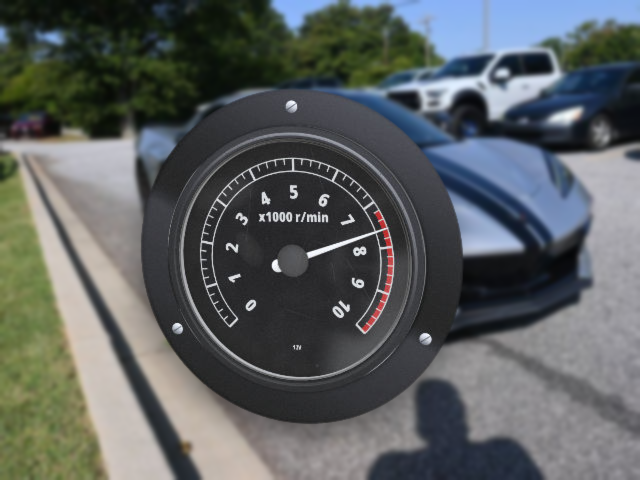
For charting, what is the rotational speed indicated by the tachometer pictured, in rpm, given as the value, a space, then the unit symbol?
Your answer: 7600 rpm
